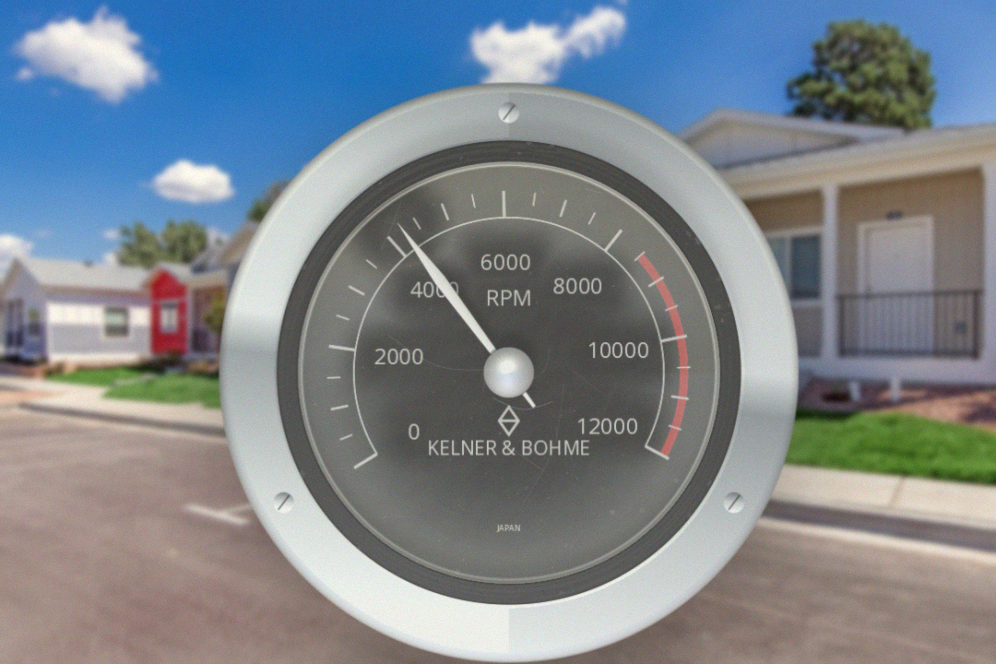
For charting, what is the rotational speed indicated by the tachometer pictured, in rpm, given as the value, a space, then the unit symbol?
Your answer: 4250 rpm
